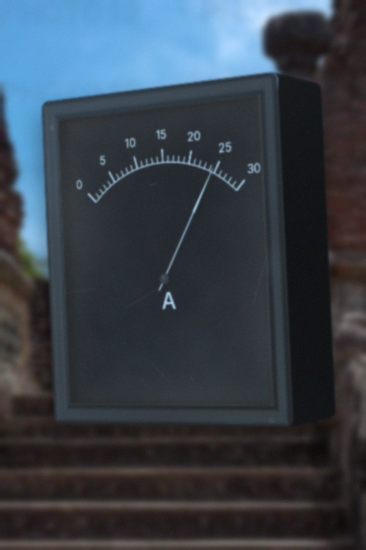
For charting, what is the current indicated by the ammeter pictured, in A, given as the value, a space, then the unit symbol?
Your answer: 25 A
